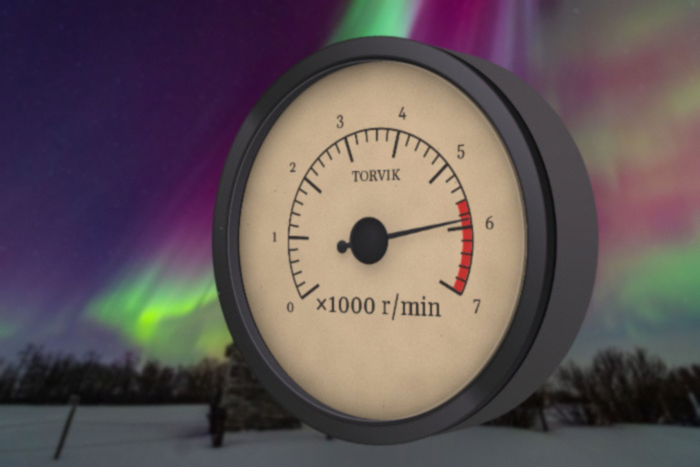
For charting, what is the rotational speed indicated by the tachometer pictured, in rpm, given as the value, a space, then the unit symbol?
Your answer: 5900 rpm
